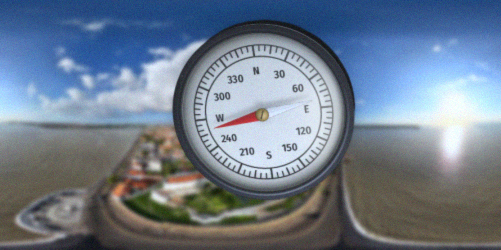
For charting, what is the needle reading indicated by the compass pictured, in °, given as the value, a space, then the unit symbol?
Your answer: 260 °
